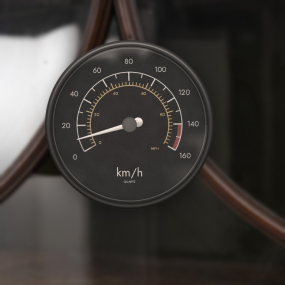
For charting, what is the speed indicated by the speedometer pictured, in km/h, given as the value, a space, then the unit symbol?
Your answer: 10 km/h
